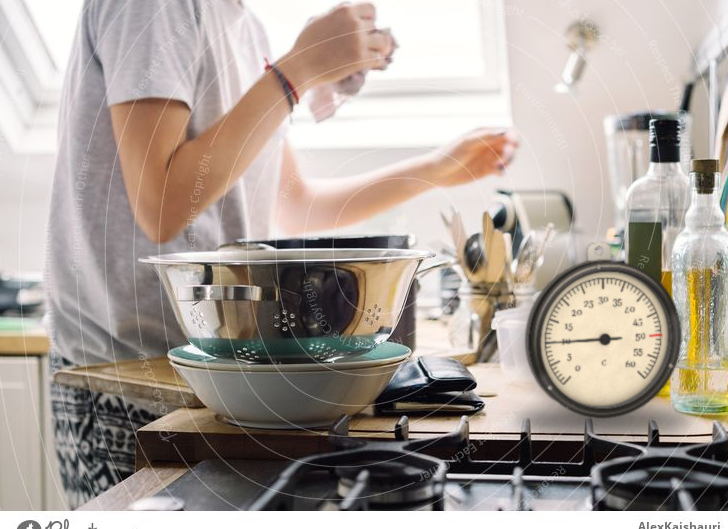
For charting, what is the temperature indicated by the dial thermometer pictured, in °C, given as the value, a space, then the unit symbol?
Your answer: 10 °C
